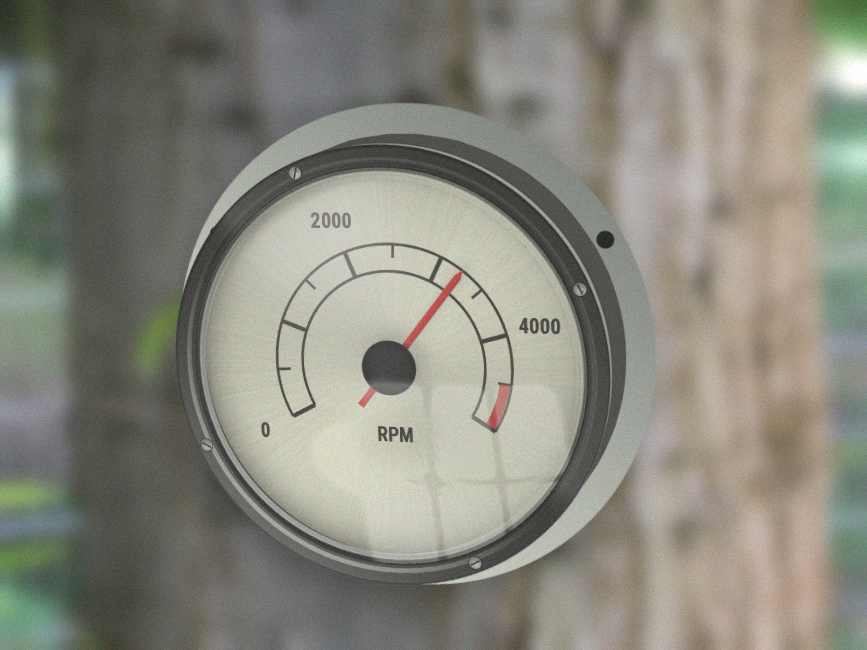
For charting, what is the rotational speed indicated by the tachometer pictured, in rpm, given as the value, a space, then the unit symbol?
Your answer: 3250 rpm
